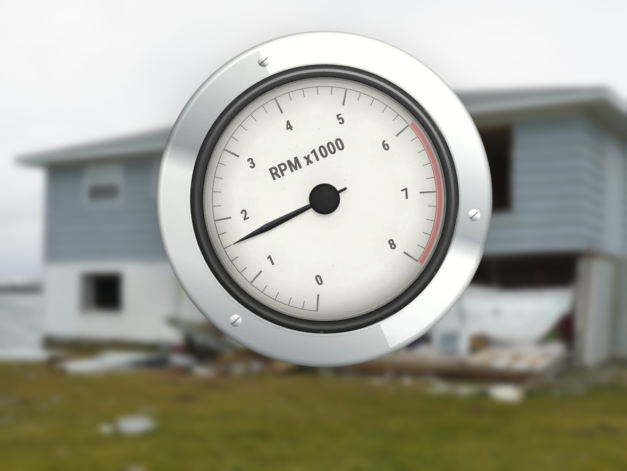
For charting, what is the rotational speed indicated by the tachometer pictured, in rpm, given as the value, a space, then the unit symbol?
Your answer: 1600 rpm
